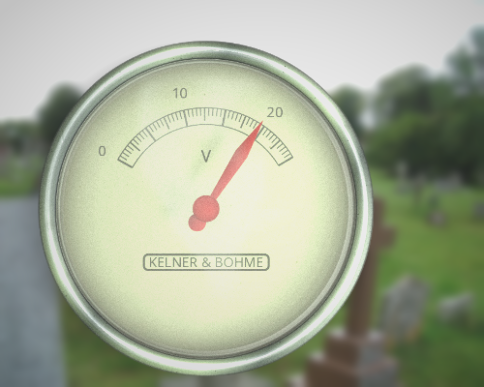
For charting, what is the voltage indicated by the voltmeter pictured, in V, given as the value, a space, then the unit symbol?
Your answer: 19.5 V
